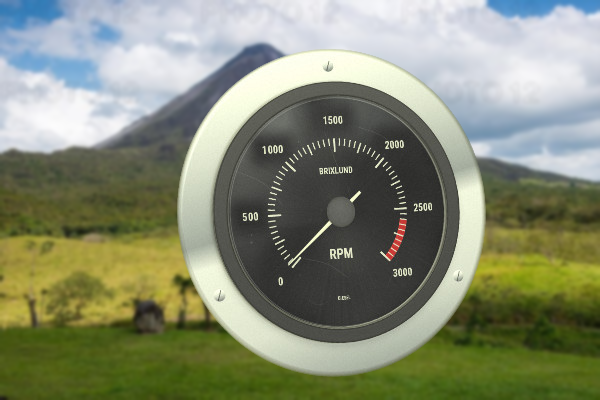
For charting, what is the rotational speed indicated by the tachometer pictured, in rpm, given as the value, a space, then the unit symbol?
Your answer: 50 rpm
